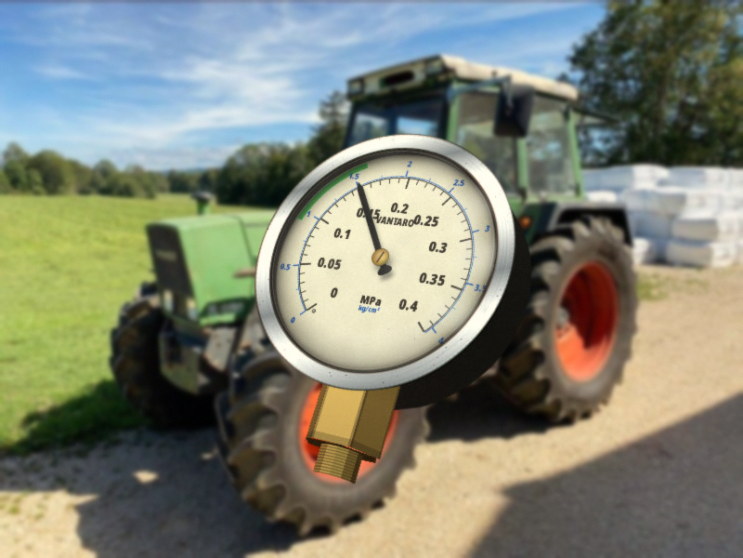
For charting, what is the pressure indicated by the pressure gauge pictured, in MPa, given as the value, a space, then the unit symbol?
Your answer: 0.15 MPa
